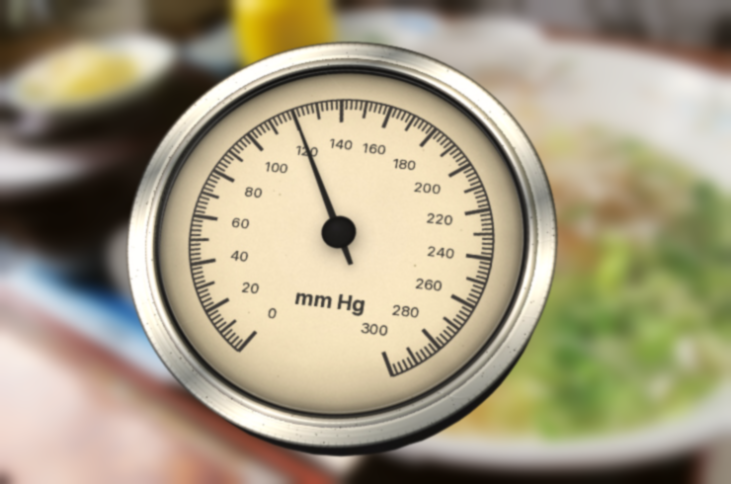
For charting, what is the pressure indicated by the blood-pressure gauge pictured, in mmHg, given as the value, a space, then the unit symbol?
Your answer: 120 mmHg
